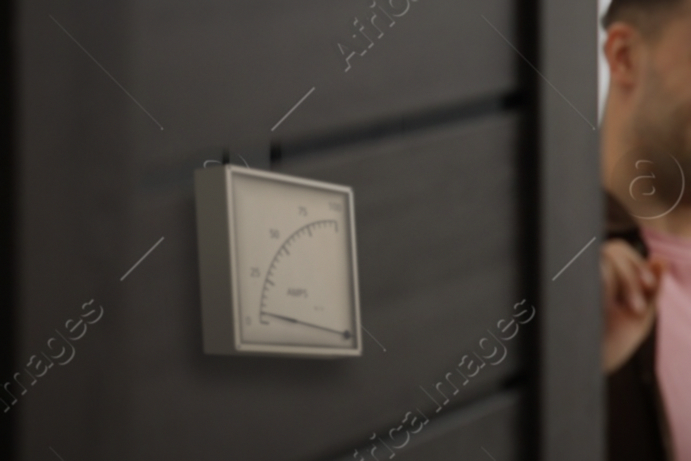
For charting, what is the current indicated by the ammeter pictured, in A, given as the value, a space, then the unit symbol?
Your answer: 5 A
